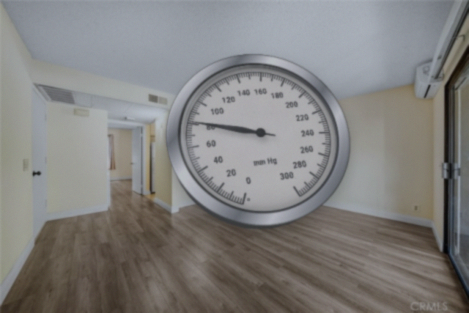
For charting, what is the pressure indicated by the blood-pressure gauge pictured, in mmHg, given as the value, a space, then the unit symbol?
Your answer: 80 mmHg
